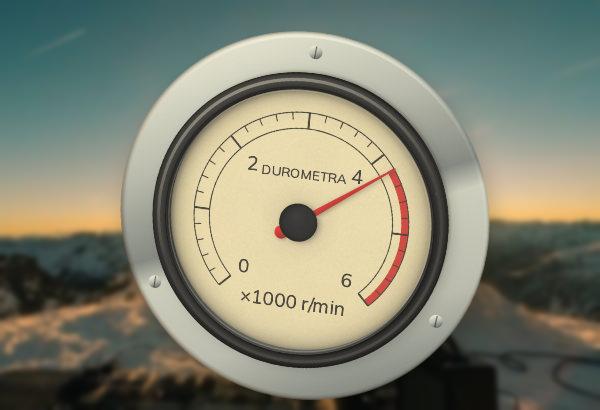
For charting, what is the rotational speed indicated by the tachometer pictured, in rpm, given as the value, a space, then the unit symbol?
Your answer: 4200 rpm
